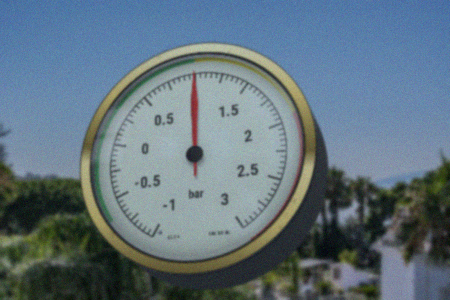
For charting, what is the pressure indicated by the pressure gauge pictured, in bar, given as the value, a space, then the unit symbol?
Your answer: 1 bar
